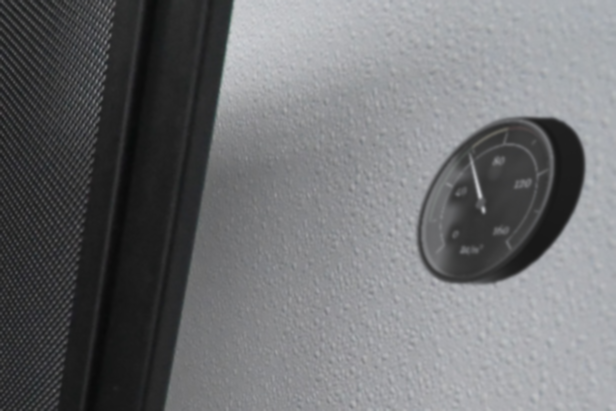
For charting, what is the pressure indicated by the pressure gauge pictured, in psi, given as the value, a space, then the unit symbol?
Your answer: 60 psi
